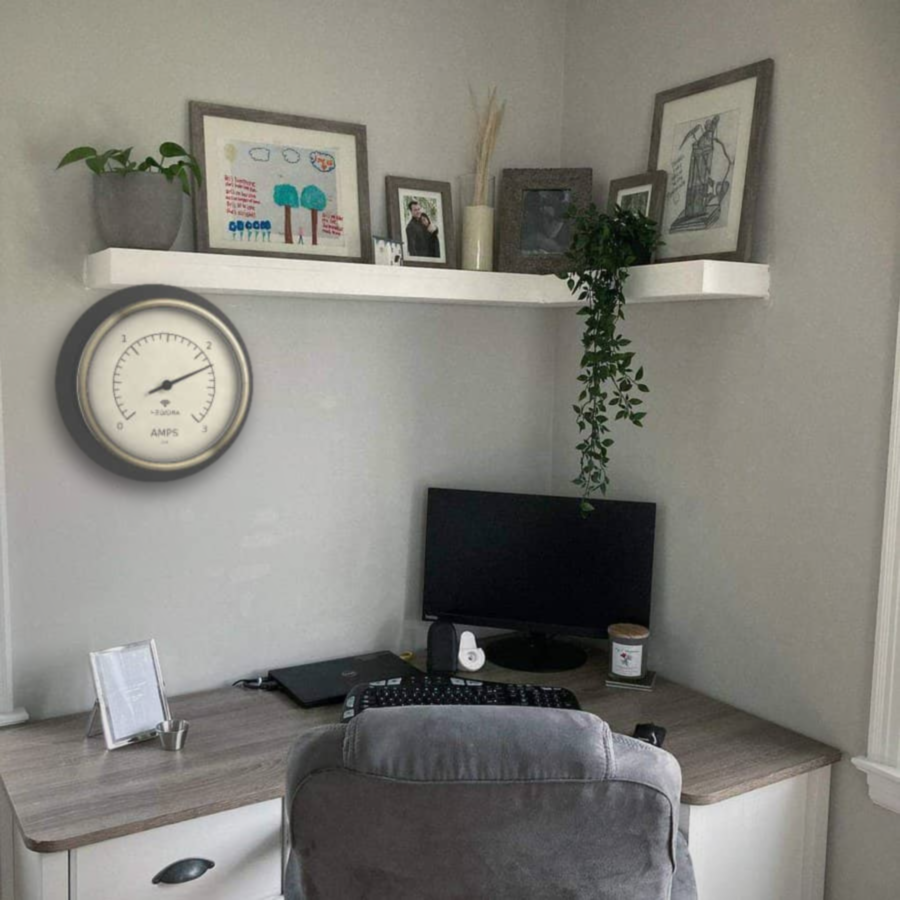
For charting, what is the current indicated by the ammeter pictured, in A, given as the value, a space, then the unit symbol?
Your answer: 2.2 A
